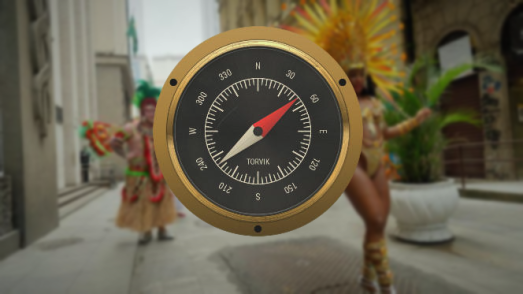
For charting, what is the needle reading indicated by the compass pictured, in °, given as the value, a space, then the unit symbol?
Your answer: 50 °
